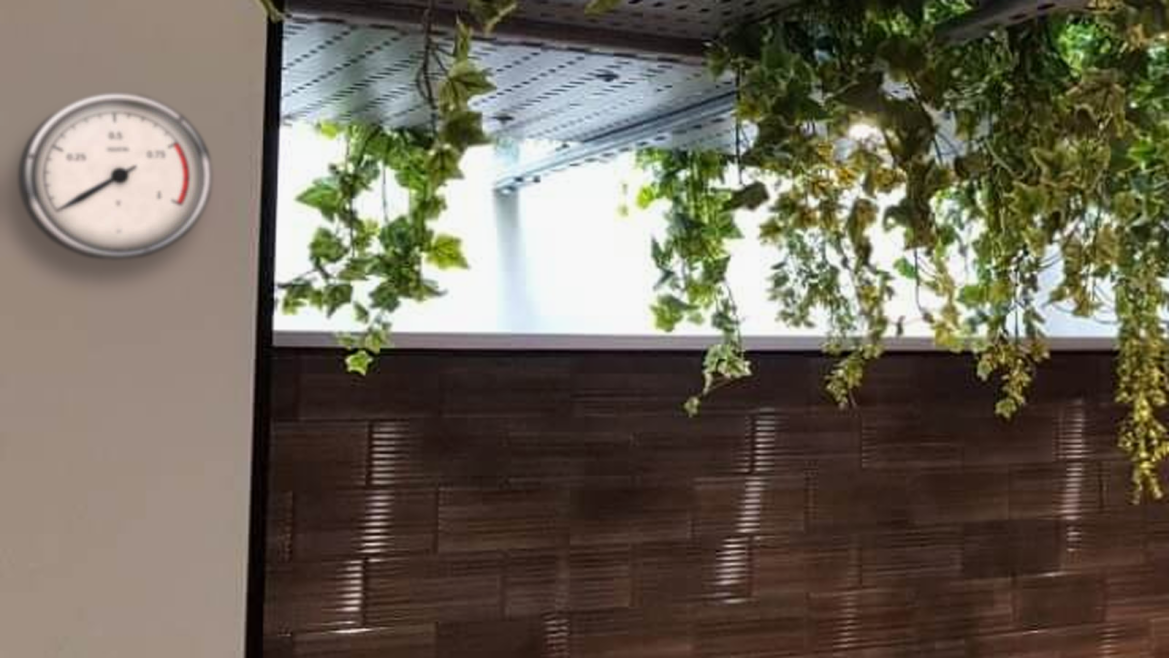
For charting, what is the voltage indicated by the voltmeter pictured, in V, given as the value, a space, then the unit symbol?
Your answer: 0 V
